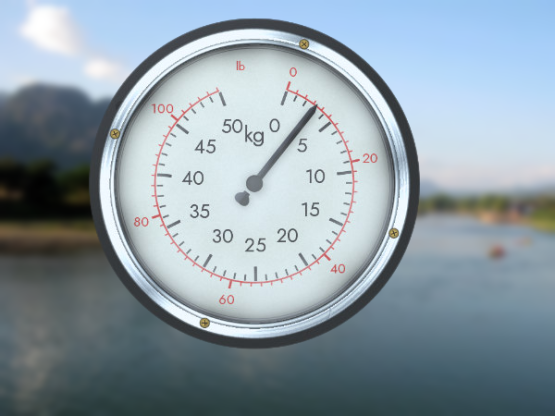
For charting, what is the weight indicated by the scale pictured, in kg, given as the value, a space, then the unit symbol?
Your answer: 3 kg
